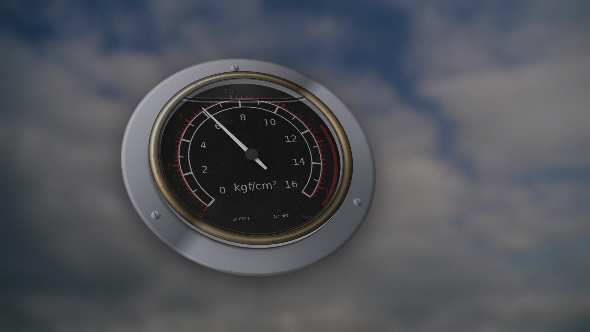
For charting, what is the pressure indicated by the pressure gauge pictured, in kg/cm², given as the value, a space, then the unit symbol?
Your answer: 6 kg/cm²
